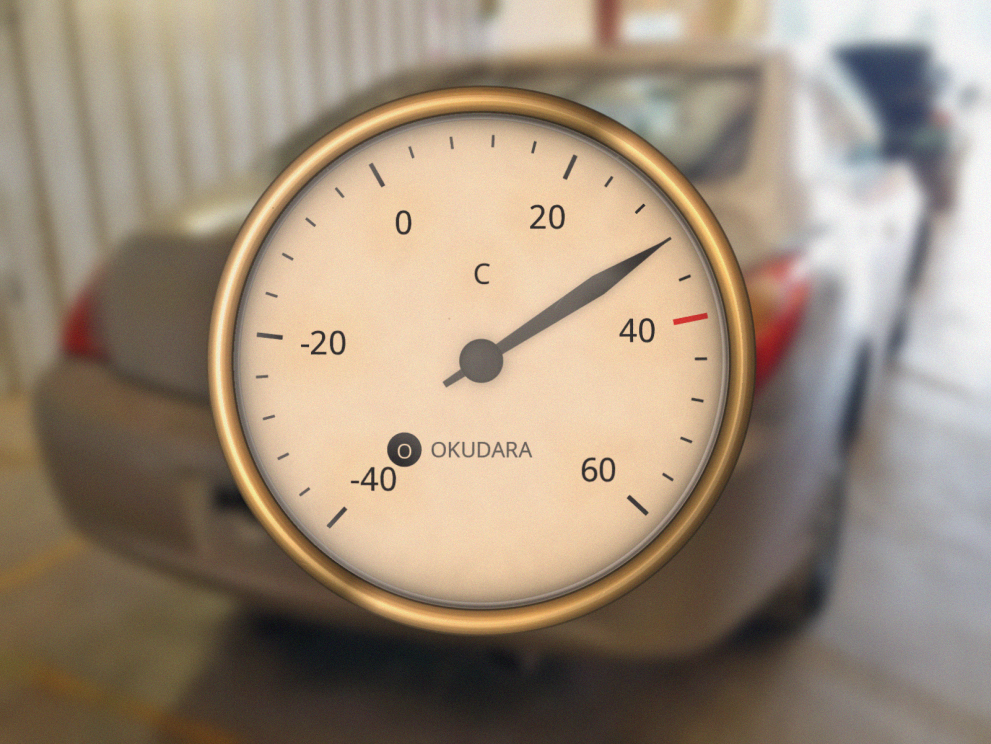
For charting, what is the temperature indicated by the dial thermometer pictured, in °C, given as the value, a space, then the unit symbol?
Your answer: 32 °C
